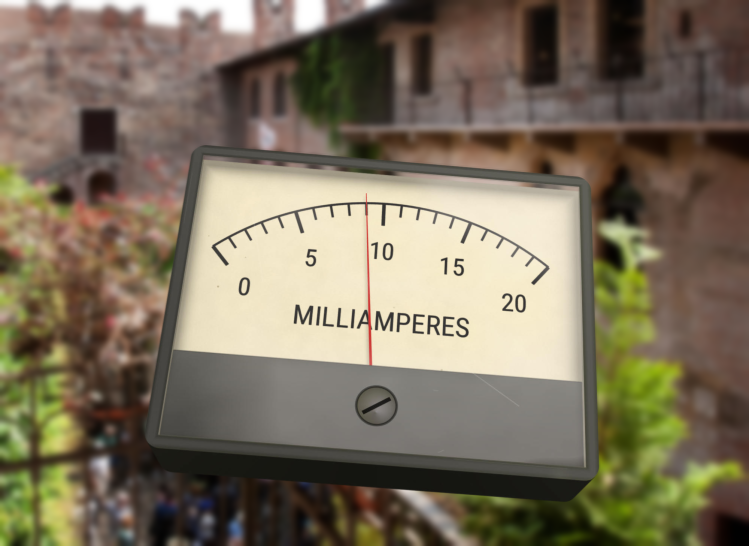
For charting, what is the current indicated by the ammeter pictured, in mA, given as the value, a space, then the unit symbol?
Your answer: 9 mA
